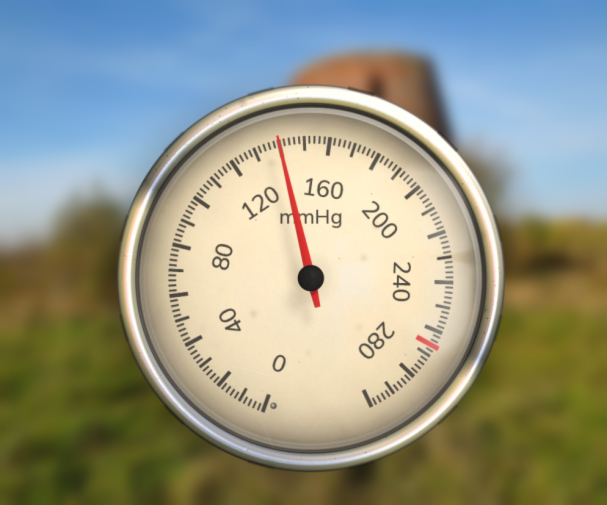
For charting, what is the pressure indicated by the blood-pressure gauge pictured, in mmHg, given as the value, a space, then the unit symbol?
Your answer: 140 mmHg
